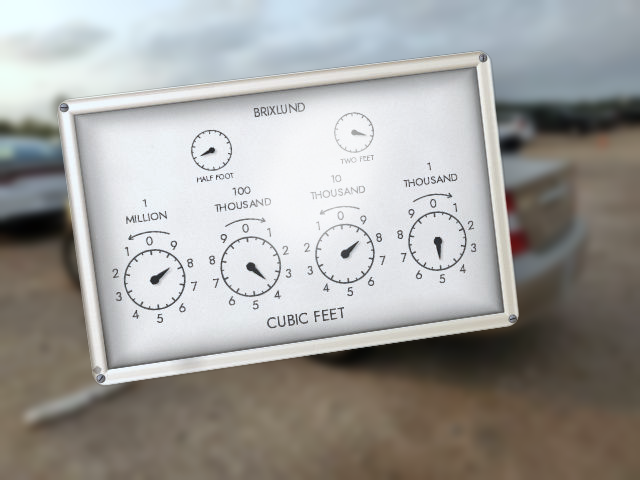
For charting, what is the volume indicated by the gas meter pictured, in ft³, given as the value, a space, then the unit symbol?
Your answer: 838500 ft³
